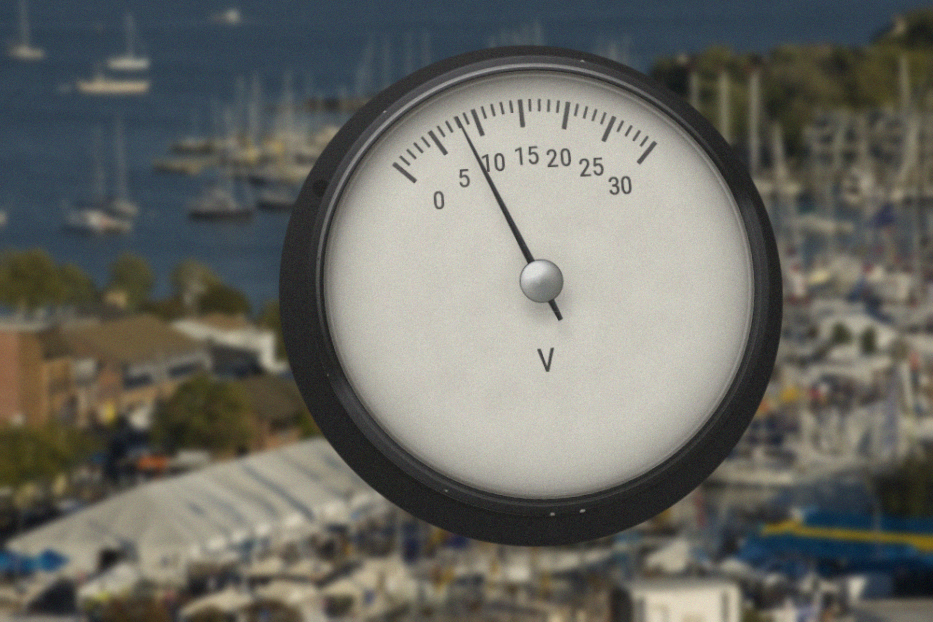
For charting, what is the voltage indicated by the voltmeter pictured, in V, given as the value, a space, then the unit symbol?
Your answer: 8 V
